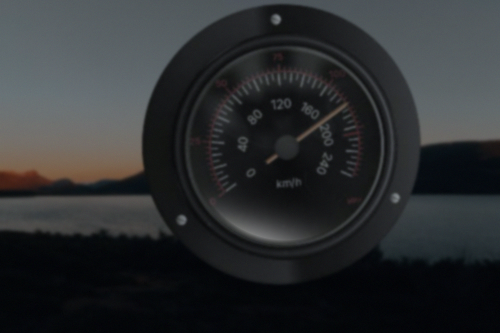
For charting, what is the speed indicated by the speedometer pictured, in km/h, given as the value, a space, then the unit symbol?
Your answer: 180 km/h
